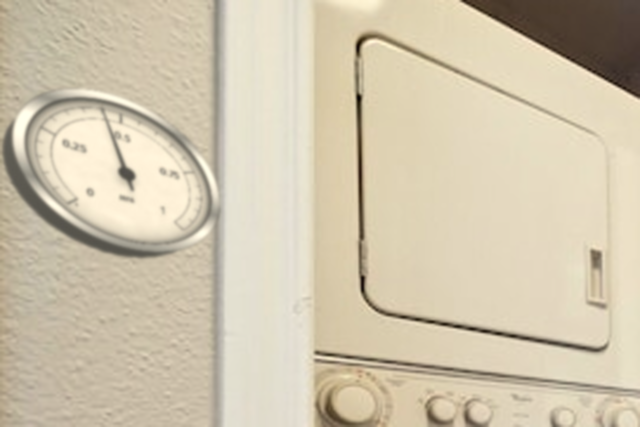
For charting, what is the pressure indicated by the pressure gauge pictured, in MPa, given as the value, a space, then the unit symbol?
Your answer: 0.45 MPa
